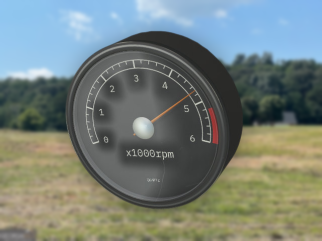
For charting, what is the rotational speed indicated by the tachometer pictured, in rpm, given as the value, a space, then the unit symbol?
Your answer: 4700 rpm
